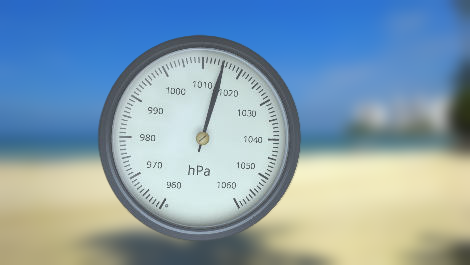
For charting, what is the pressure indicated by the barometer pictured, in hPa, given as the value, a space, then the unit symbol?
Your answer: 1015 hPa
